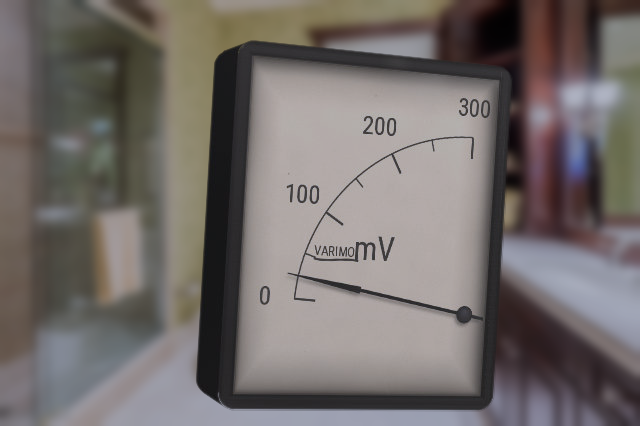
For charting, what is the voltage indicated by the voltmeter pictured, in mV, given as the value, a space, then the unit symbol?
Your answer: 25 mV
